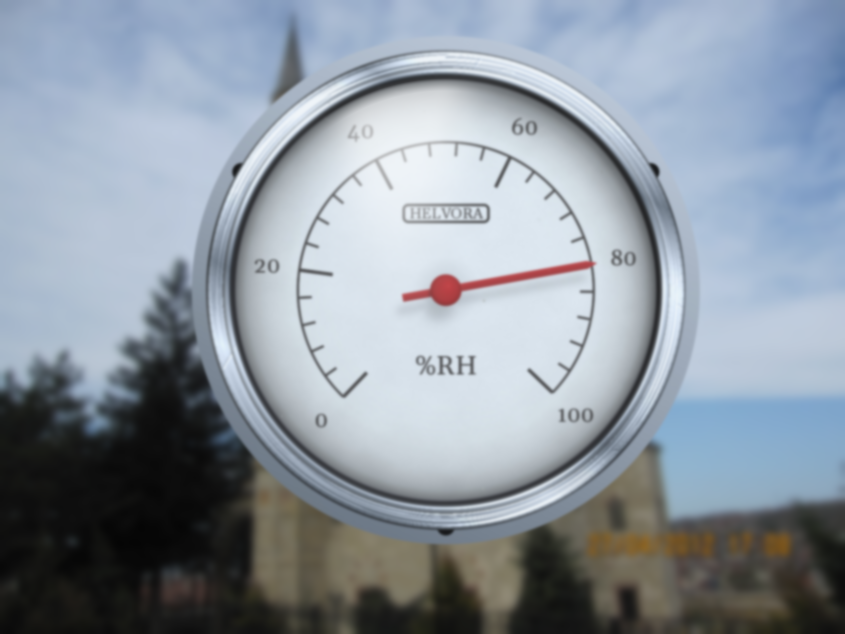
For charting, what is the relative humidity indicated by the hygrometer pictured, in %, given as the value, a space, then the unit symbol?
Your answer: 80 %
